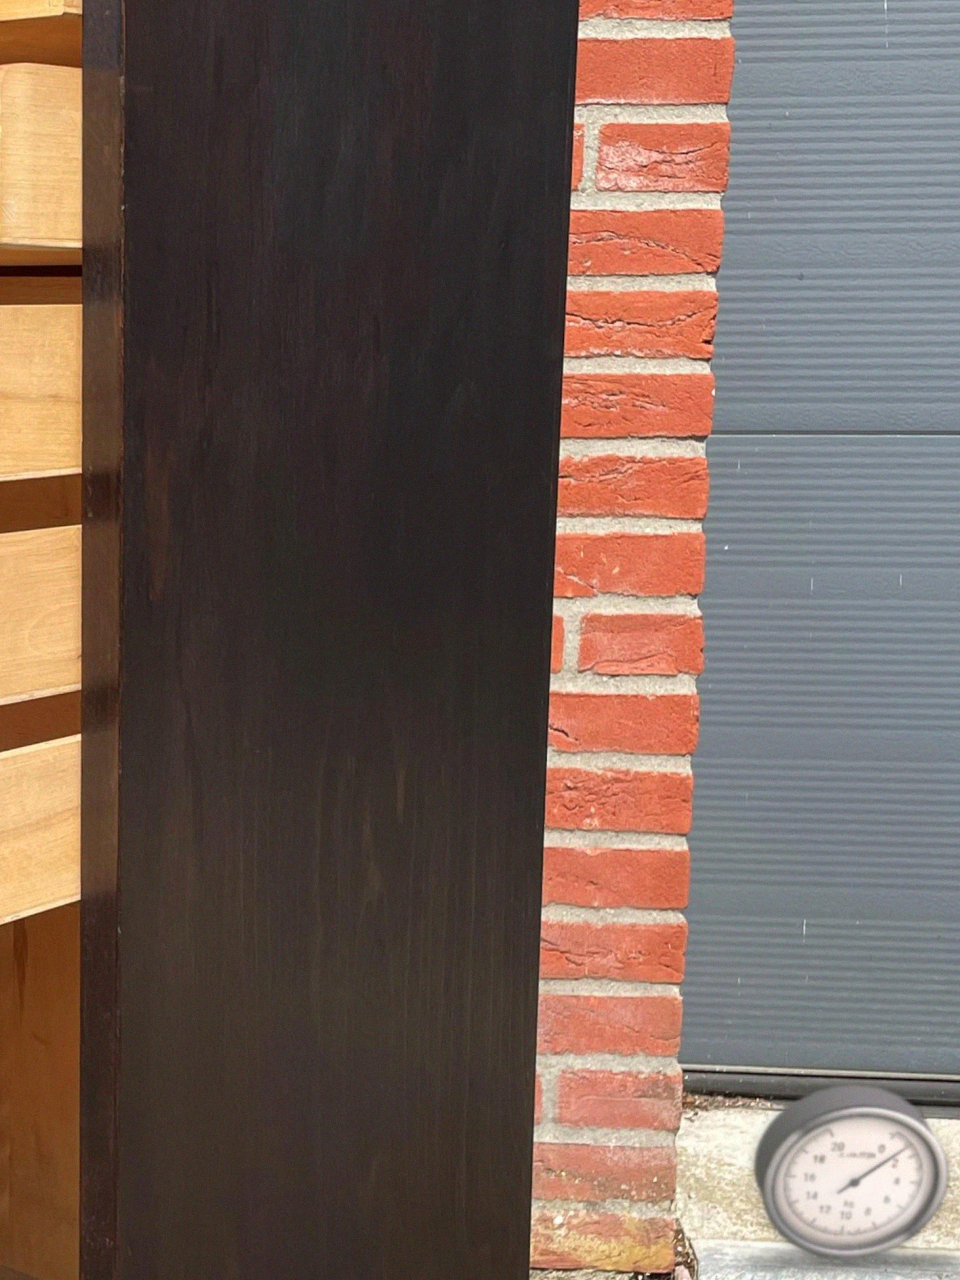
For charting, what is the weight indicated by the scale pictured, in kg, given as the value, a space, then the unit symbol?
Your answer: 1 kg
